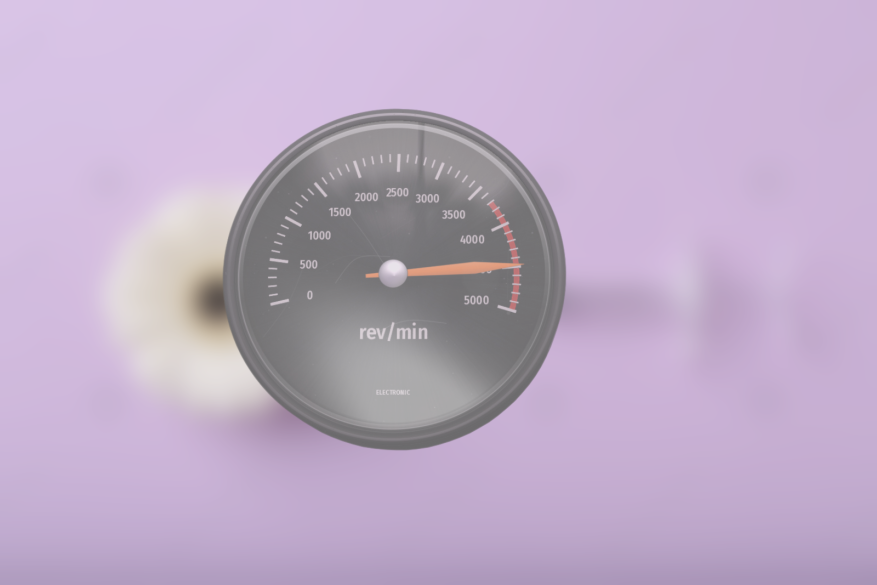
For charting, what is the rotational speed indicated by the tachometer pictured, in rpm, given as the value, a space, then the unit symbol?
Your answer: 4500 rpm
